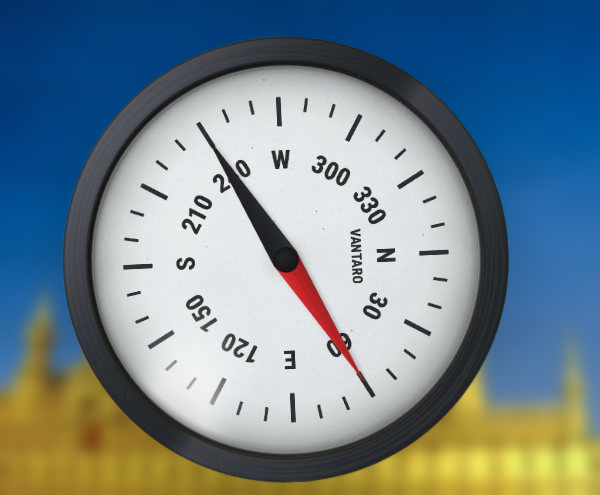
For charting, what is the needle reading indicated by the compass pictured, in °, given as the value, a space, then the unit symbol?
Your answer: 60 °
